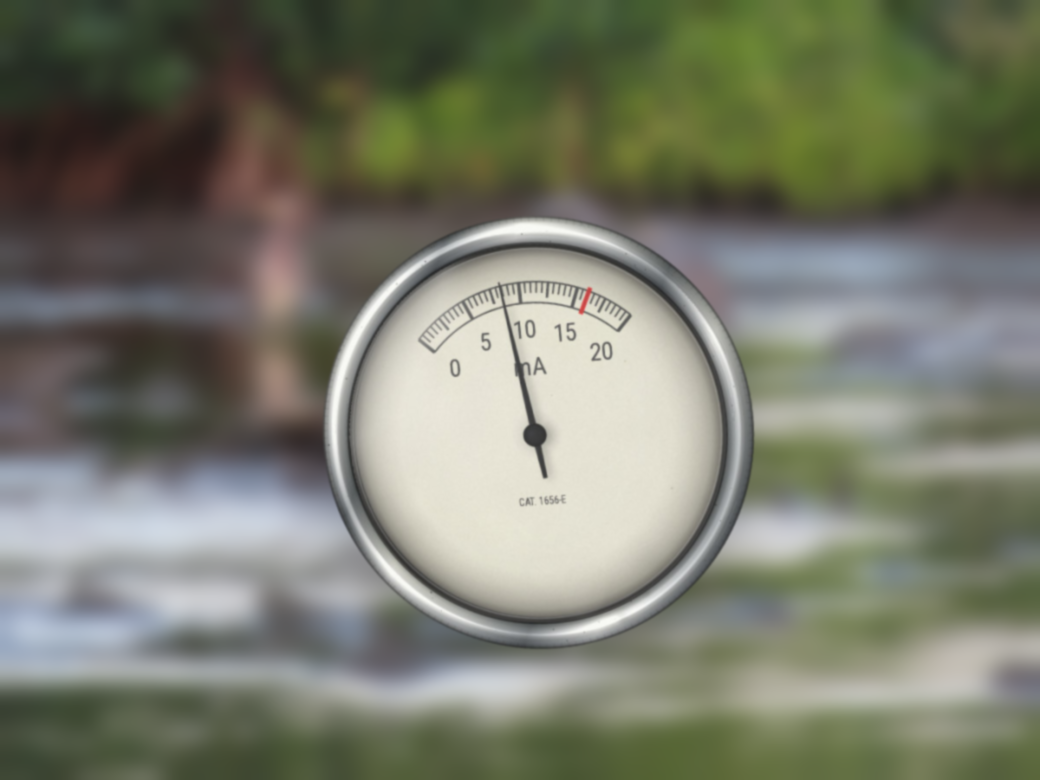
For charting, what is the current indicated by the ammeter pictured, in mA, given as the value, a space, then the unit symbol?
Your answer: 8.5 mA
